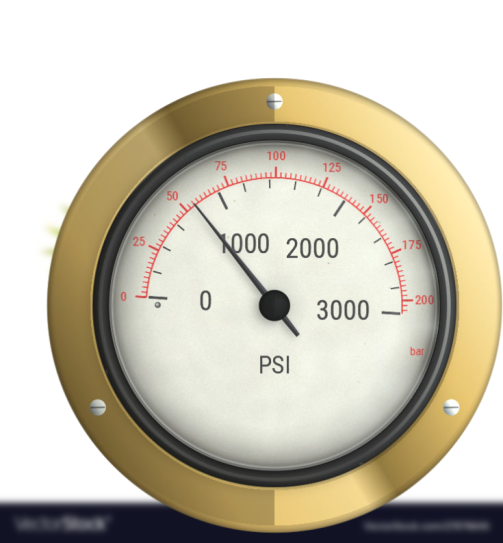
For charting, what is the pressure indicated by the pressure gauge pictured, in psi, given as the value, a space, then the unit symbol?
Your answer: 800 psi
